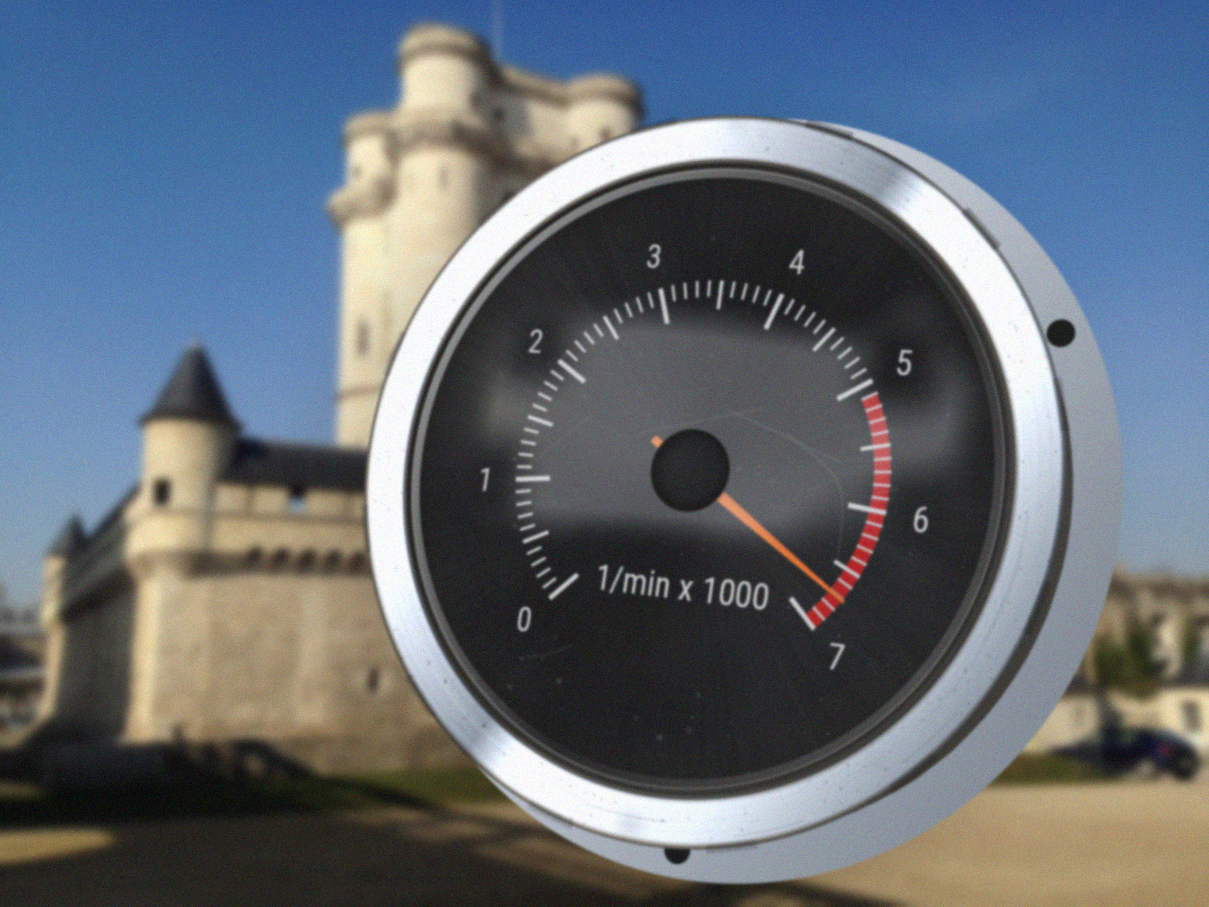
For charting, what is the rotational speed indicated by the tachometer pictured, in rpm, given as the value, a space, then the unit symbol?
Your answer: 6700 rpm
